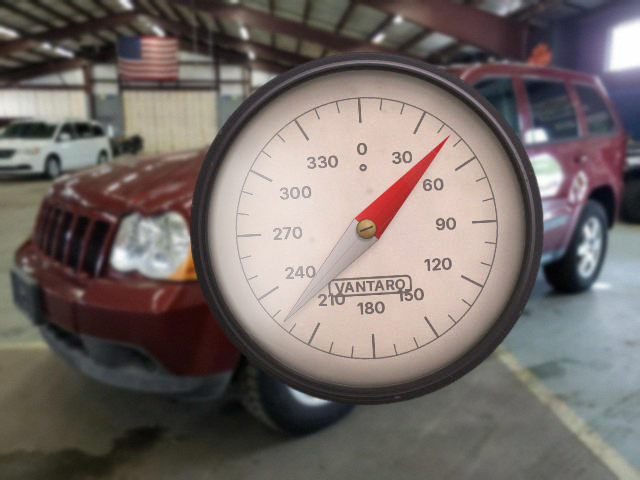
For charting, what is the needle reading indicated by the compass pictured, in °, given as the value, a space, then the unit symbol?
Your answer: 45 °
